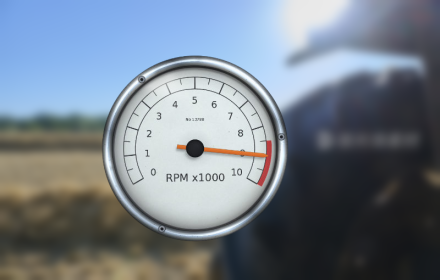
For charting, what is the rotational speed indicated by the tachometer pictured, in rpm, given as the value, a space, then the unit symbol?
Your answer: 9000 rpm
